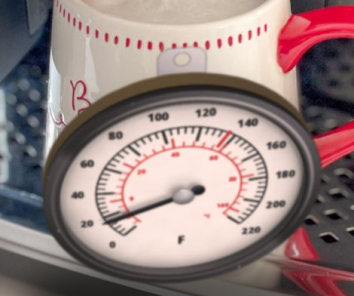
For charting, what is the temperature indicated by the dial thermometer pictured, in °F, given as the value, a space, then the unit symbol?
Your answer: 20 °F
